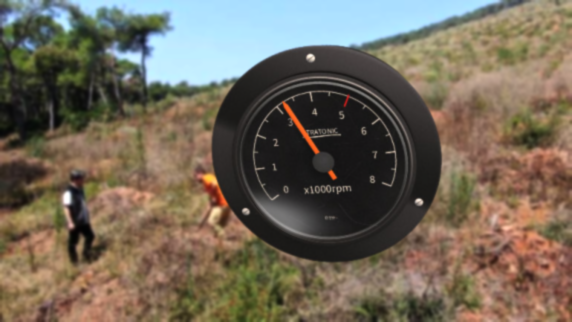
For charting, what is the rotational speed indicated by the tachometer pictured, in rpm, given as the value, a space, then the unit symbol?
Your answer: 3250 rpm
